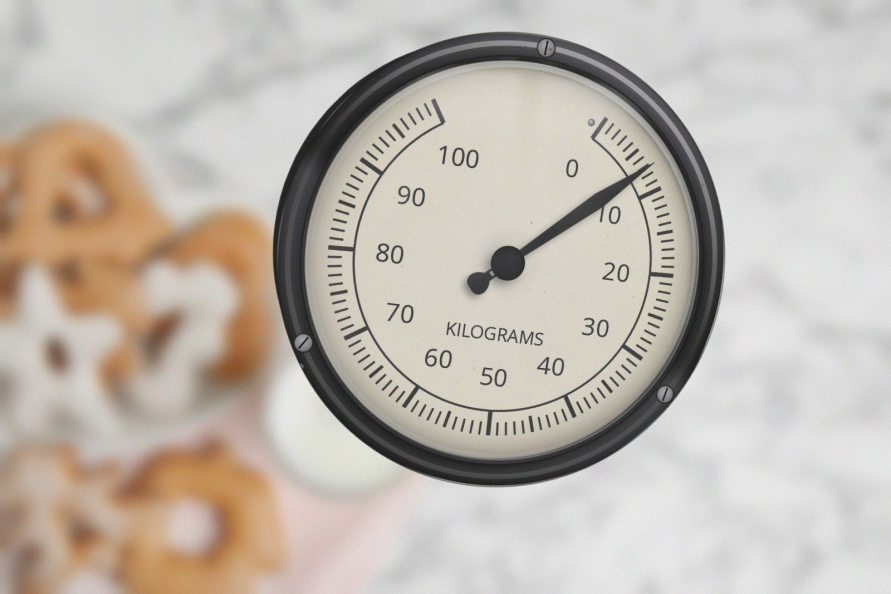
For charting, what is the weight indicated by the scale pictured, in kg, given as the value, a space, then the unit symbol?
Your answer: 7 kg
